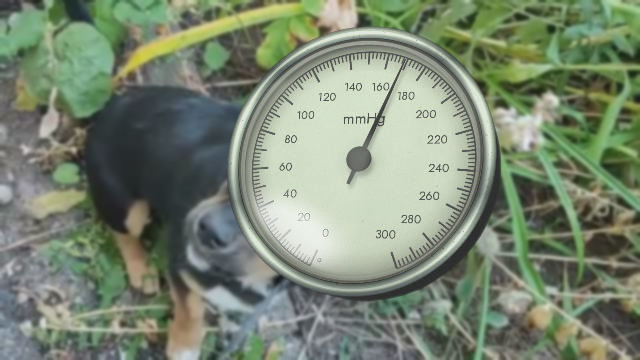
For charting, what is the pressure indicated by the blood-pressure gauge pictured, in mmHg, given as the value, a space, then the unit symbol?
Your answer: 170 mmHg
